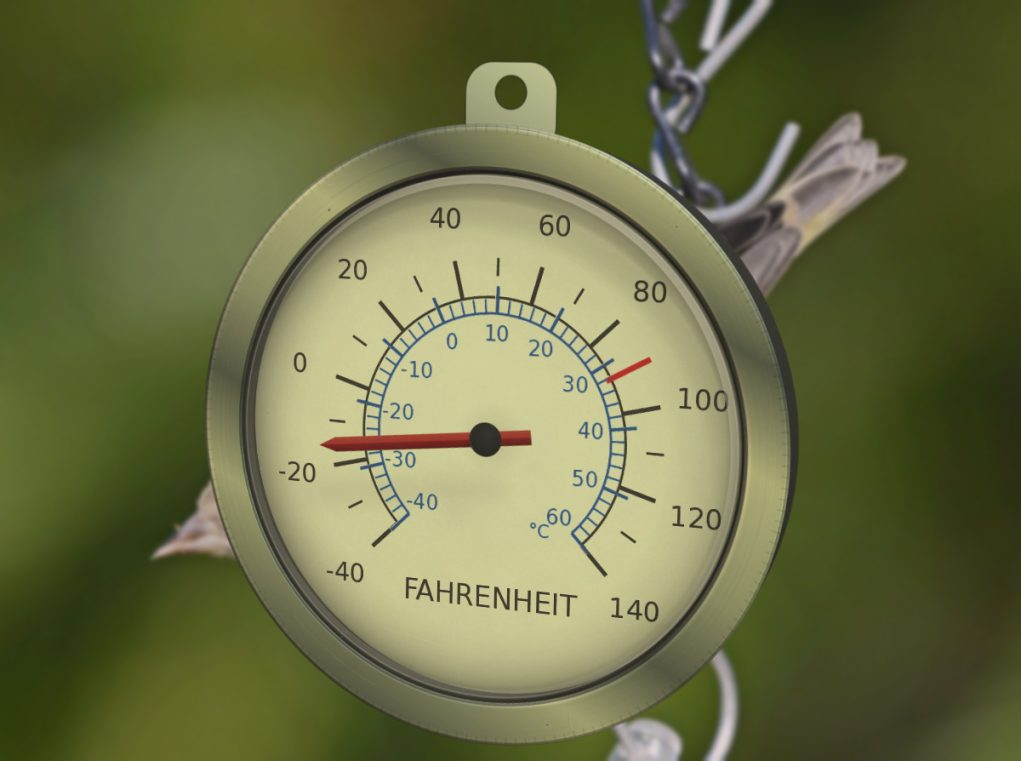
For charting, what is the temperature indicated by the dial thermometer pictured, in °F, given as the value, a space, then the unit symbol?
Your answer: -15 °F
